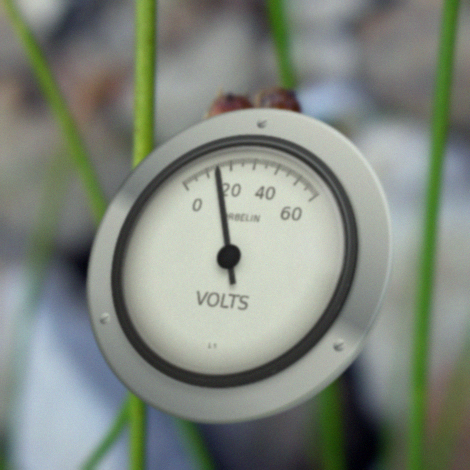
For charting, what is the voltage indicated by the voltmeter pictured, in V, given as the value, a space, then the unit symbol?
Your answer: 15 V
